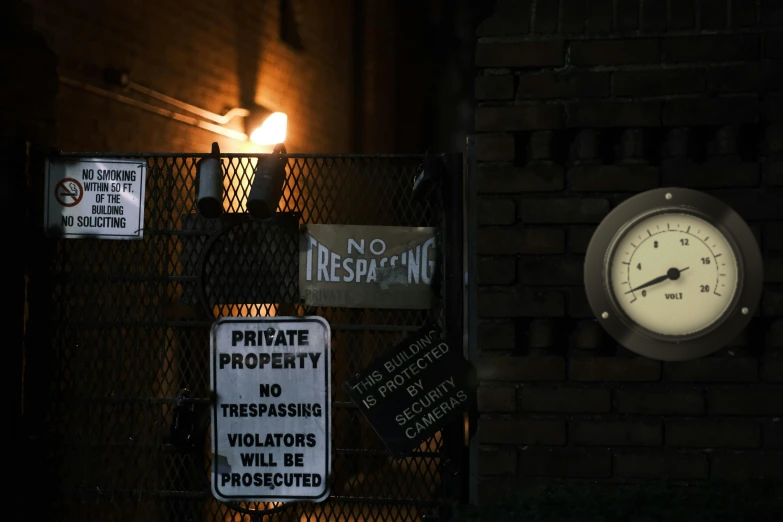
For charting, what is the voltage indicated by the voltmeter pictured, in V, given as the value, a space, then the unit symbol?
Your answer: 1 V
